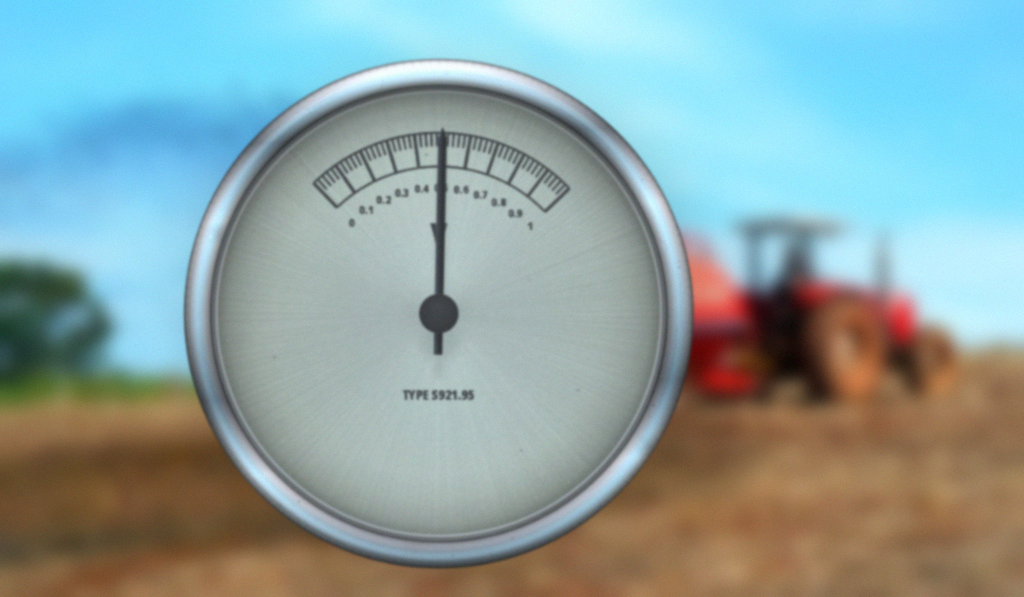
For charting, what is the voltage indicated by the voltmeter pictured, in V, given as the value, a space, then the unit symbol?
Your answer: 0.5 V
